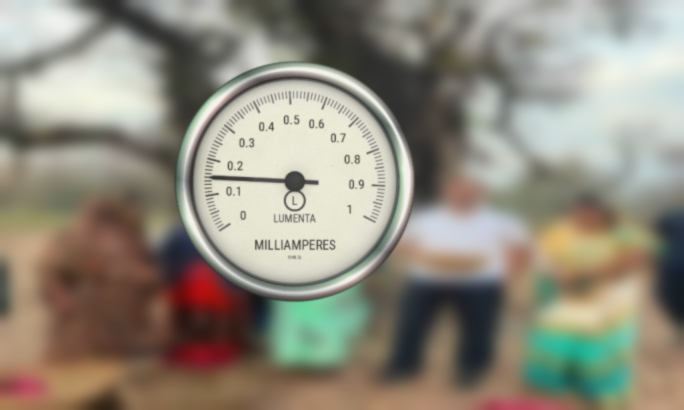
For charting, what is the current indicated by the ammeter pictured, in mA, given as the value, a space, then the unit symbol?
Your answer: 0.15 mA
